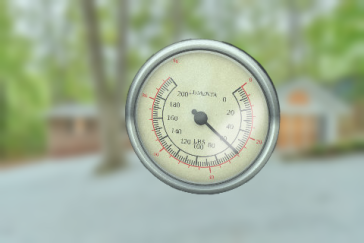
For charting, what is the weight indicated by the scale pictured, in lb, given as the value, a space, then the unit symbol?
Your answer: 60 lb
